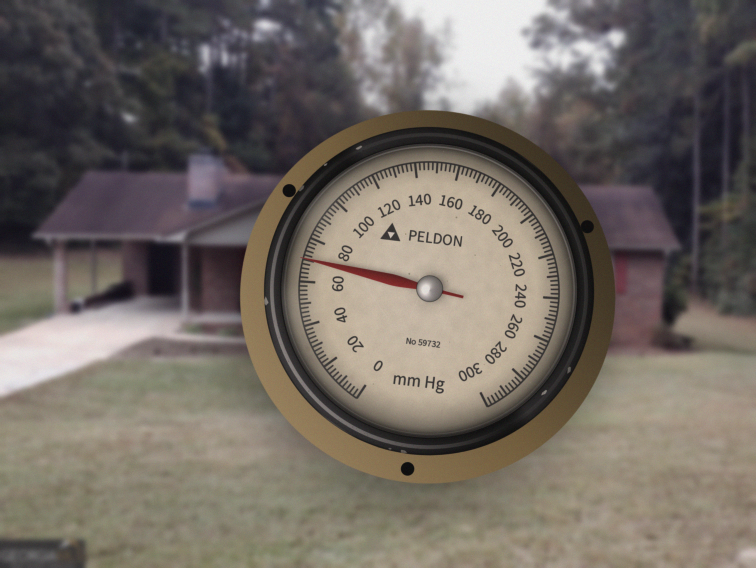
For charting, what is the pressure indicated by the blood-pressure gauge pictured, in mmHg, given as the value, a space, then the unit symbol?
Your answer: 70 mmHg
